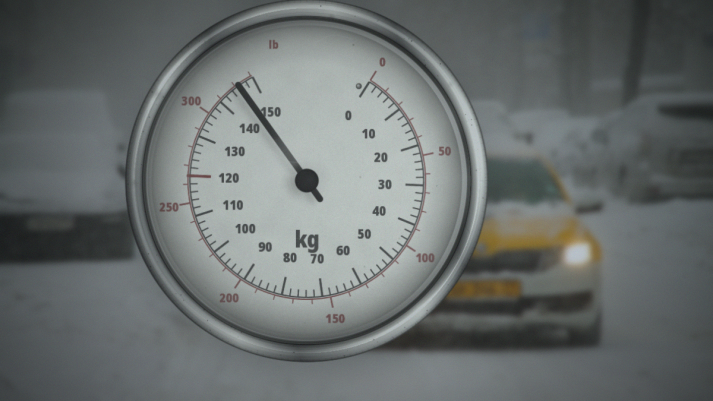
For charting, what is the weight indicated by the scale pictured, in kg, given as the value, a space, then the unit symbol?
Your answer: 146 kg
